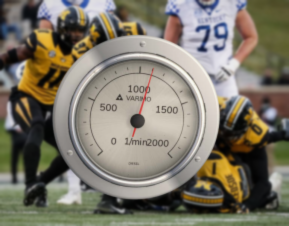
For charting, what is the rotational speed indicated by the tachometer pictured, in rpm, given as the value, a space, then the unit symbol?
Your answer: 1100 rpm
